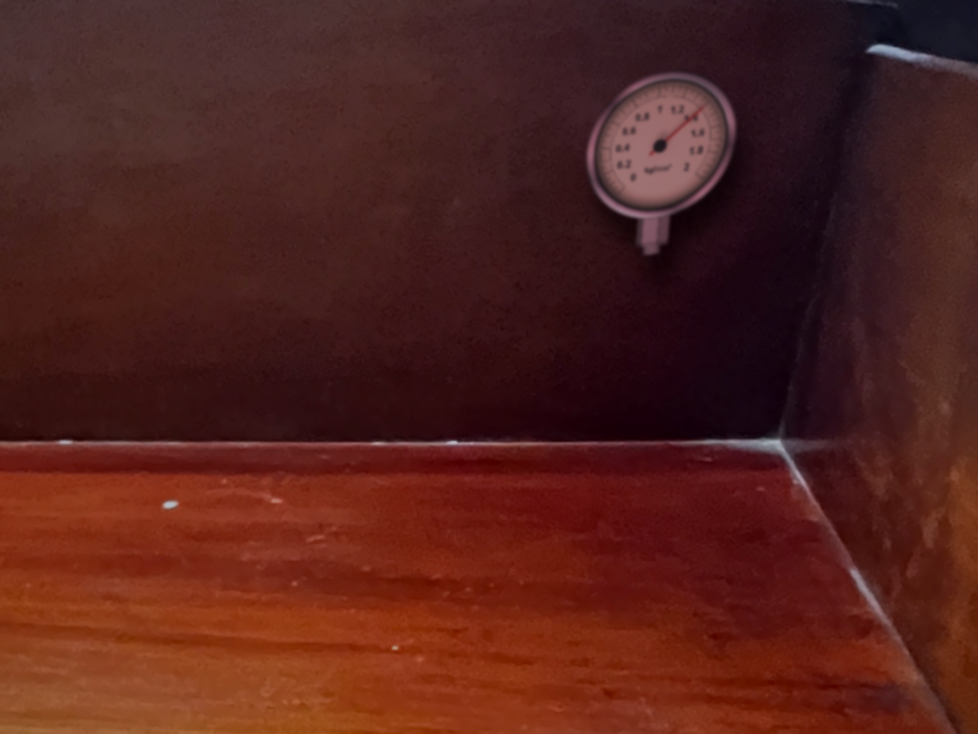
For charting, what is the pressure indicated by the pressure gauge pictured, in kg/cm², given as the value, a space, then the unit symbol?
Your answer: 1.4 kg/cm²
